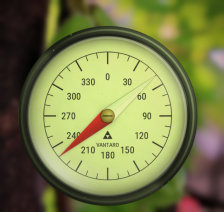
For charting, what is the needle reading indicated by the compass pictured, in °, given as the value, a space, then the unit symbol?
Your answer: 230 °
